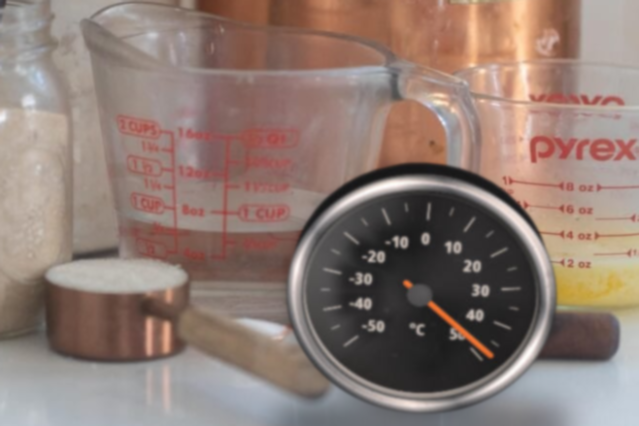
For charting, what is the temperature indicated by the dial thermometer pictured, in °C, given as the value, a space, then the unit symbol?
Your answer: 47.5 °C
